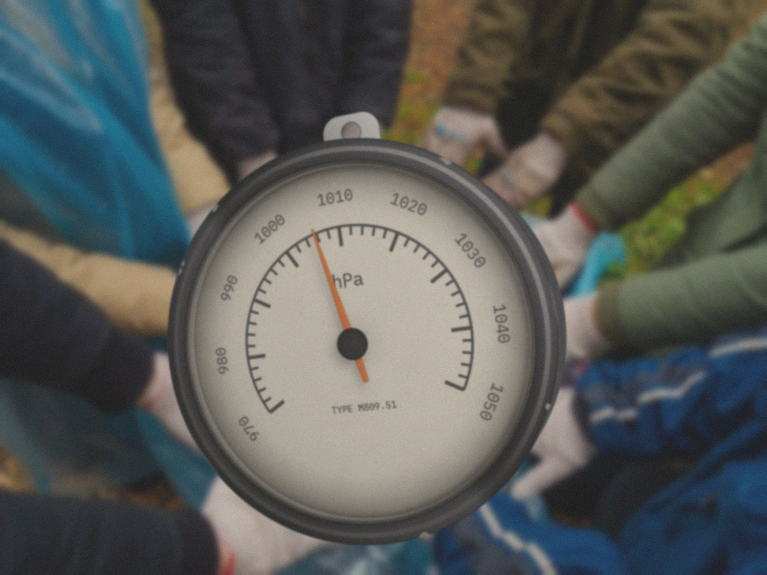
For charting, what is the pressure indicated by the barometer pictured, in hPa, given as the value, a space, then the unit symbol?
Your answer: 1006 hPa
